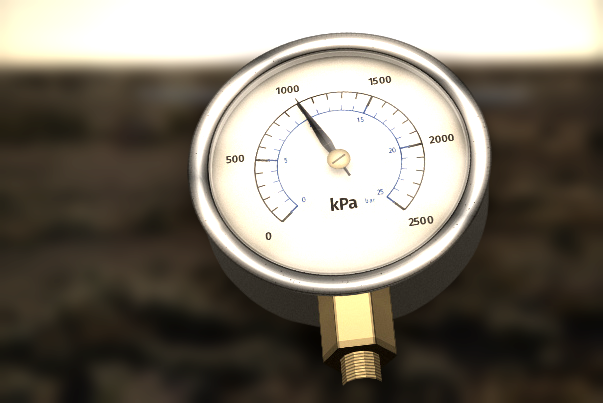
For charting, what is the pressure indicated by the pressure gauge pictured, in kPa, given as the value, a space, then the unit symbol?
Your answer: 1000 kPa
